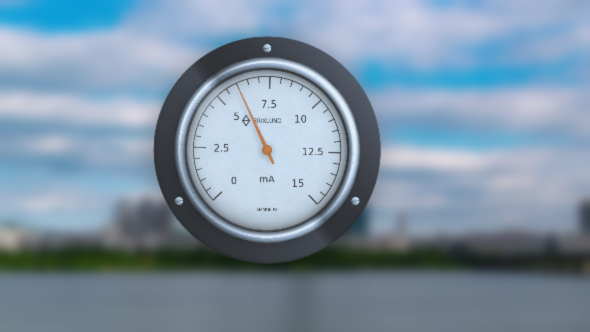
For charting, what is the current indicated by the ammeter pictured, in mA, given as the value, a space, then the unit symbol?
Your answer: 6 mA
